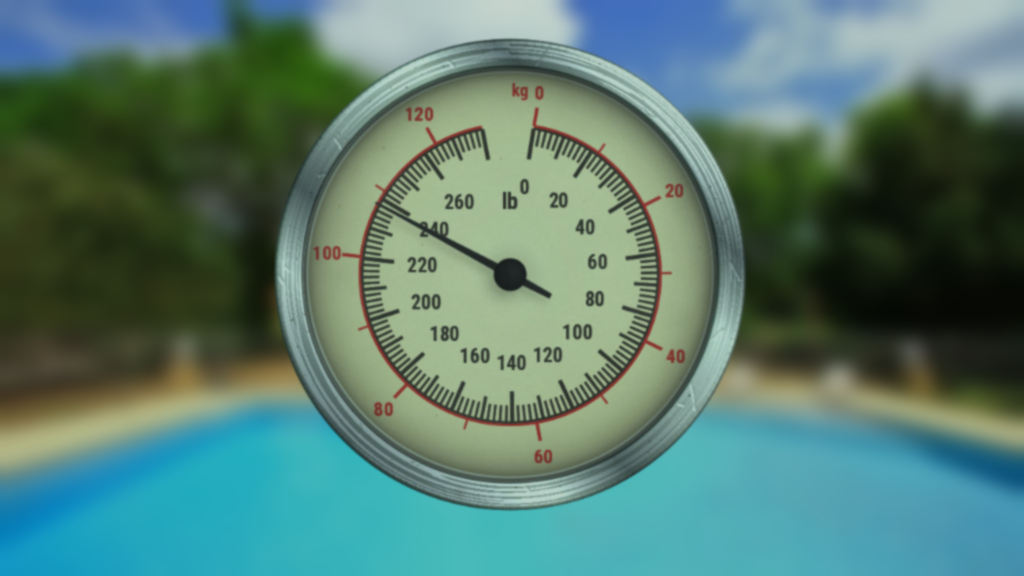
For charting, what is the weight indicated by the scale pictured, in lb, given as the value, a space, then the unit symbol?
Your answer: 238 lb
